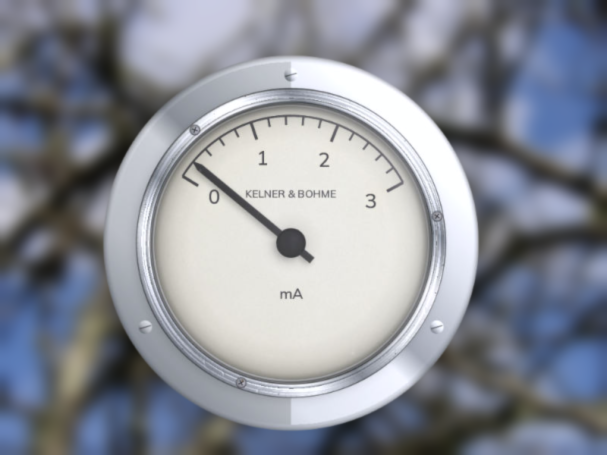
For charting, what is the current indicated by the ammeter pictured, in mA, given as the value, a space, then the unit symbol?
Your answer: 0.2 mA
